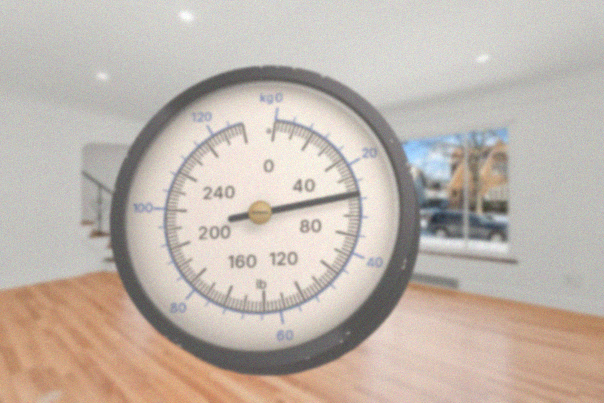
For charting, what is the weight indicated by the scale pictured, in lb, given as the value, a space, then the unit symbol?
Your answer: 60 lb
